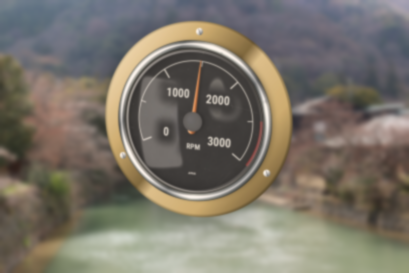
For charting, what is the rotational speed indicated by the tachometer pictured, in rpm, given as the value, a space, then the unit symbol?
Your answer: 1500 rpm
